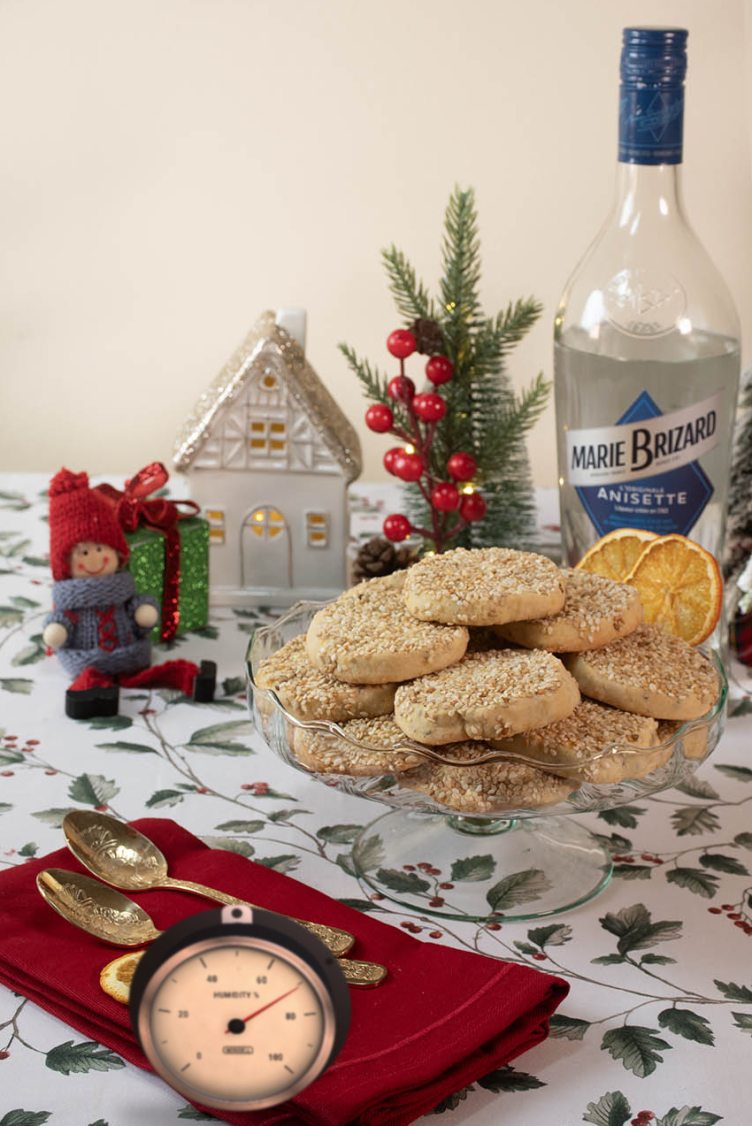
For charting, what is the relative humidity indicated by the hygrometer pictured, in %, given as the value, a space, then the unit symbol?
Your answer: 70 %
